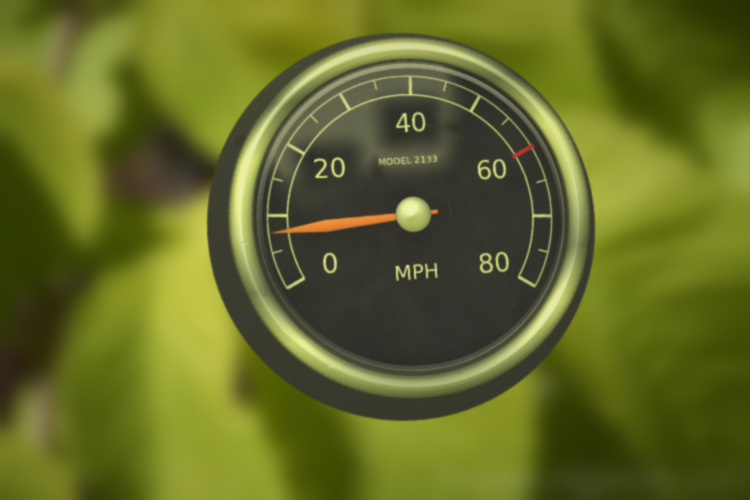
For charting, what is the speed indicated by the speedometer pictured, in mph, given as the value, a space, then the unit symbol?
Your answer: 7.5 mph
